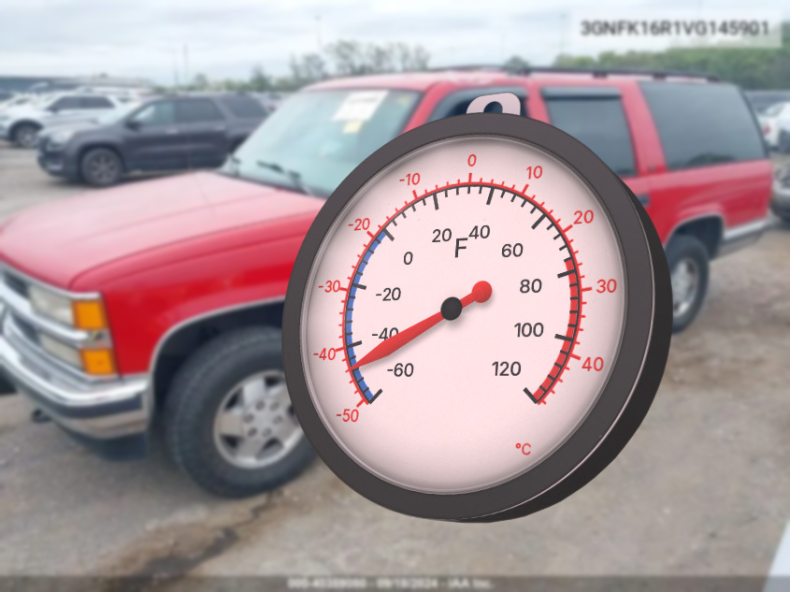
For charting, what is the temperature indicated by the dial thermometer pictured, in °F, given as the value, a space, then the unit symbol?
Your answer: -48 °F
